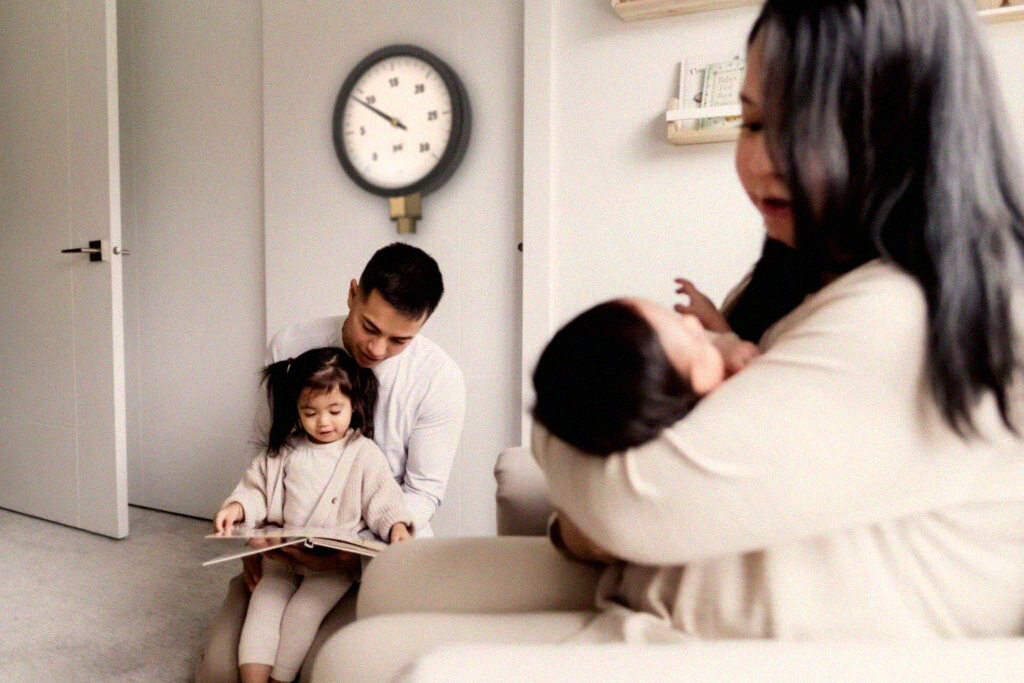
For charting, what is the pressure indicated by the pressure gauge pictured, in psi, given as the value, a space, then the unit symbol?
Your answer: 9 psi
